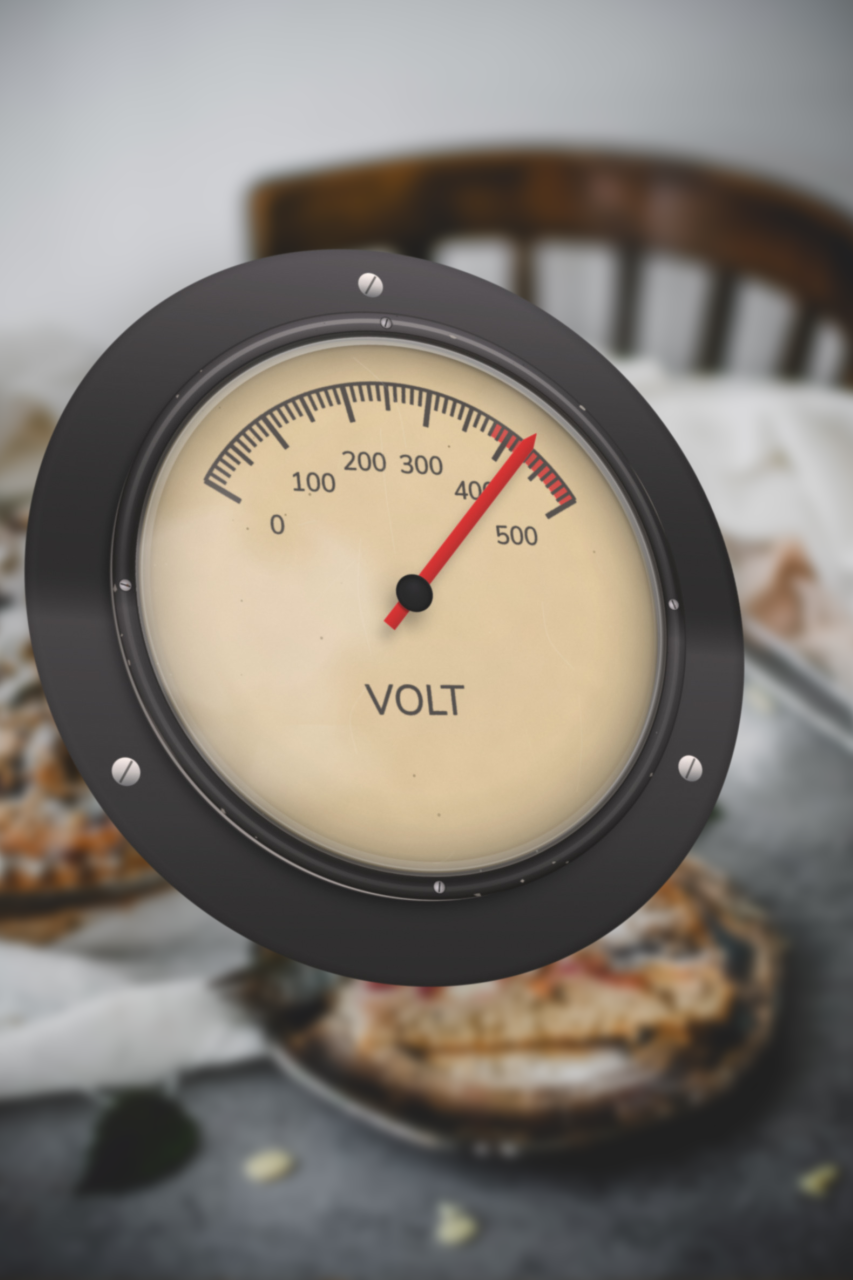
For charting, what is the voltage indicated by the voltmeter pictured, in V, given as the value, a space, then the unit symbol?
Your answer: 420 V
